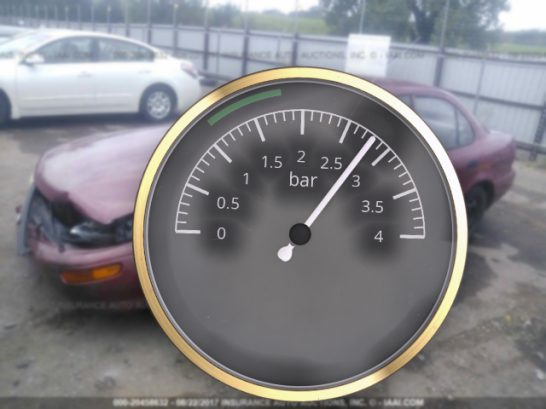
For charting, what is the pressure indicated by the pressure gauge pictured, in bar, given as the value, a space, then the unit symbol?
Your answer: 2.8 bar
